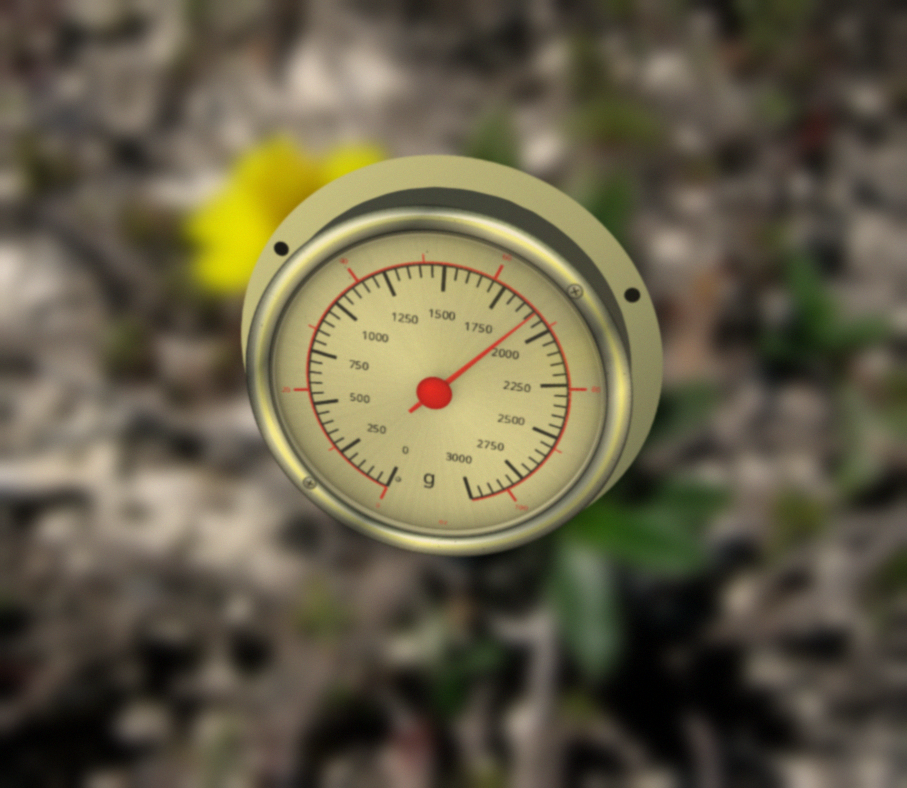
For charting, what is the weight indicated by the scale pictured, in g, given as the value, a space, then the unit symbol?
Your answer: 1900 g
